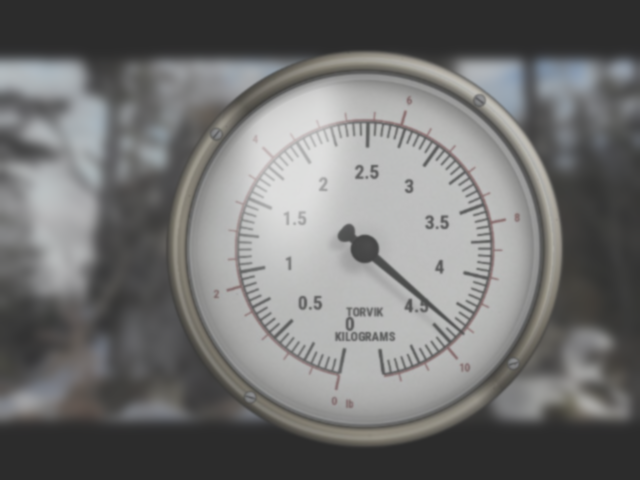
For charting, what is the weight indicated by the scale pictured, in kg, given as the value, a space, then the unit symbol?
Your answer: 4.4 kg
